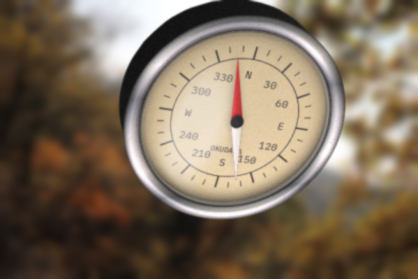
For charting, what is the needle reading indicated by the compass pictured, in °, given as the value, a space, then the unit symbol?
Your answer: 345 °
